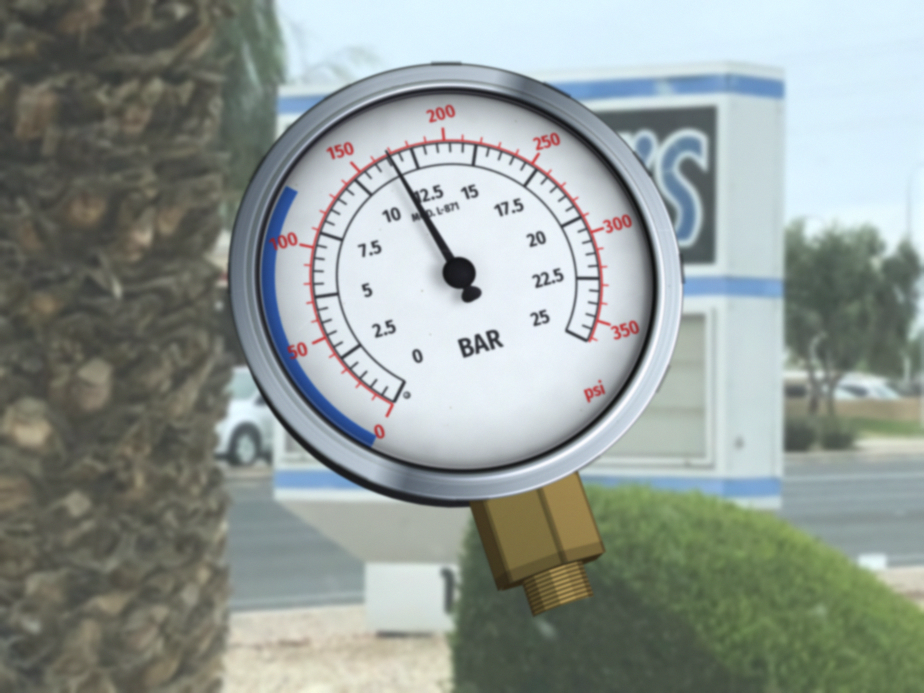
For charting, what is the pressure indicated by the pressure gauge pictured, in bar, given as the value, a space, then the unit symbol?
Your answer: 11.5 bar
